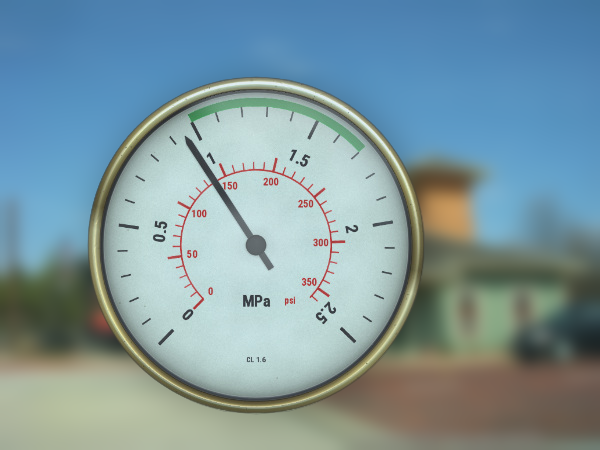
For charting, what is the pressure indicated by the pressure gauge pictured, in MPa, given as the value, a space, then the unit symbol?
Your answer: 0.95 MPa
